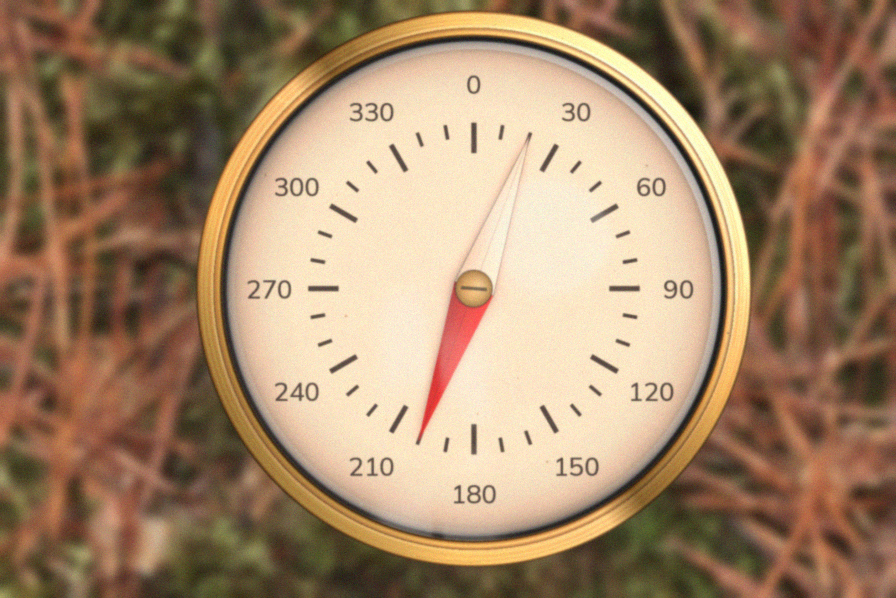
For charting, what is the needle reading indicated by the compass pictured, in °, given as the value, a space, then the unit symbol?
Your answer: 200 °
